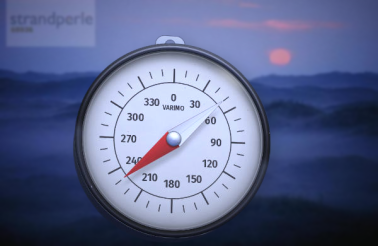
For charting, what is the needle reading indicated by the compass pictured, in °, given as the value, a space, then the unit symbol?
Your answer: 230 °
